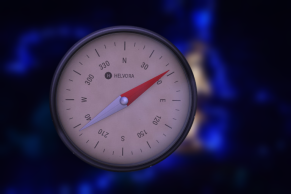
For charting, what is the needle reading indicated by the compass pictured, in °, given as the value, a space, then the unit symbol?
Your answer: 55 °
